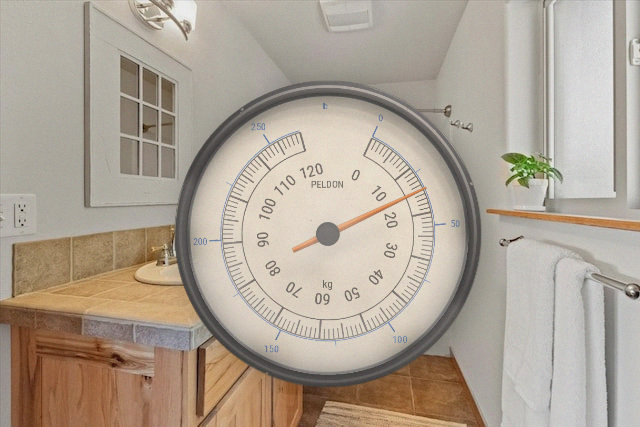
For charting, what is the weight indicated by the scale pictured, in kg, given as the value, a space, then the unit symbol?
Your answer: 15 kg
